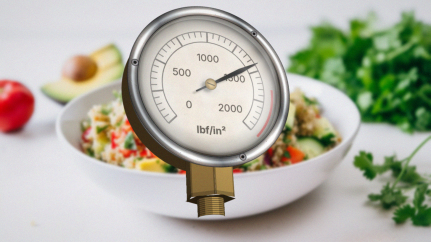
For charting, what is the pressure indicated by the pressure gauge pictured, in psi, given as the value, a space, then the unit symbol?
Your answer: 1450 psi
